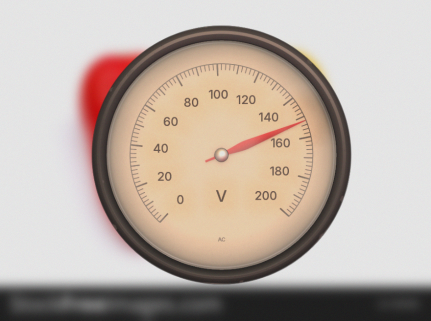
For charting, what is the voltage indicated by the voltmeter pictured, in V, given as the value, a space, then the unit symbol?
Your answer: 152 V
